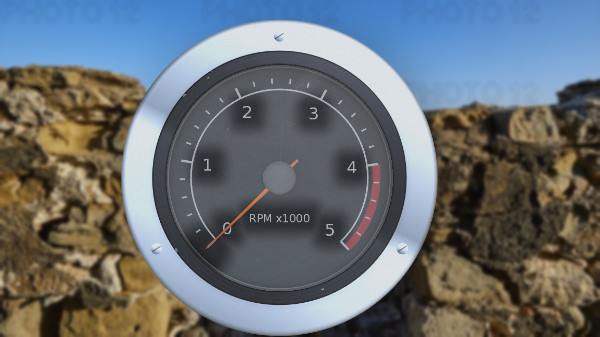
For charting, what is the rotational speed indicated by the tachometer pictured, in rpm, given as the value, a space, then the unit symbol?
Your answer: 0 rpm
